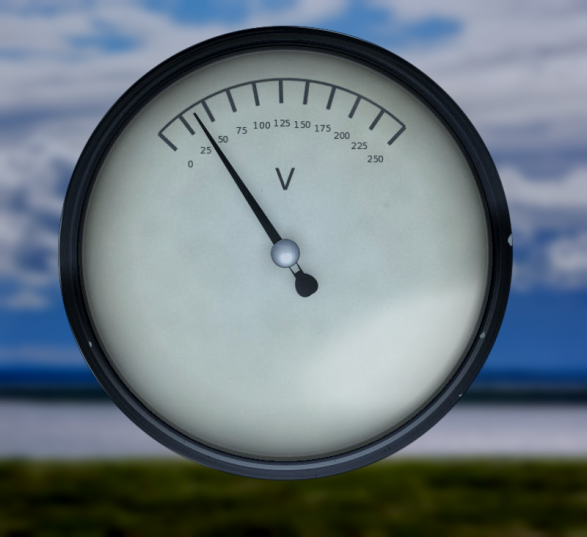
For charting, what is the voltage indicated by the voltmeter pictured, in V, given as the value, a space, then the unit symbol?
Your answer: 37.5 V
